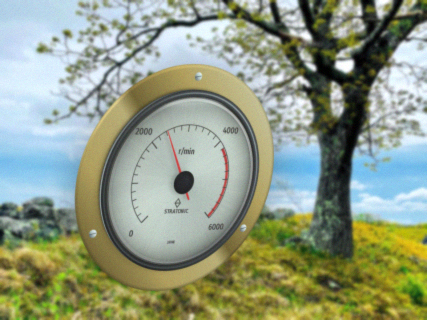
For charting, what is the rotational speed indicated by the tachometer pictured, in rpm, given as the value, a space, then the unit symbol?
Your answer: 2400 rpm
